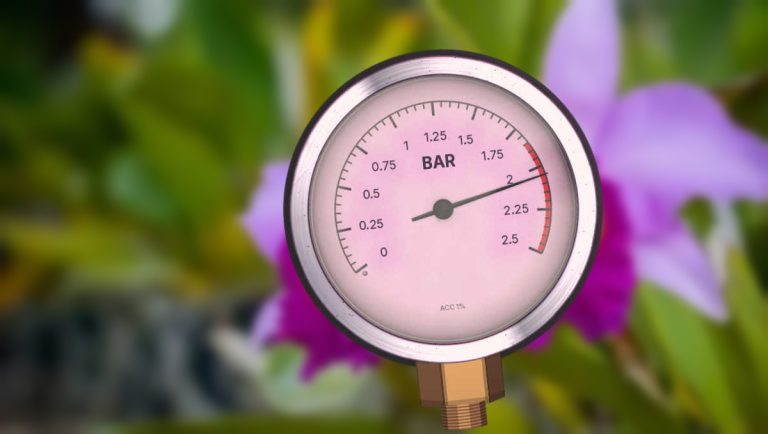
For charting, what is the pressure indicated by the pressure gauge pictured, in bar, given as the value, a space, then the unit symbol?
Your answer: 2.05 bar
